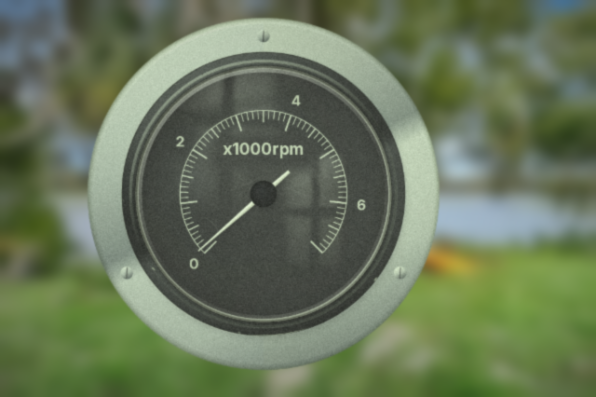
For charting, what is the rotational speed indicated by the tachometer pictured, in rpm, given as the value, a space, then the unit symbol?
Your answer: 100 rpm
